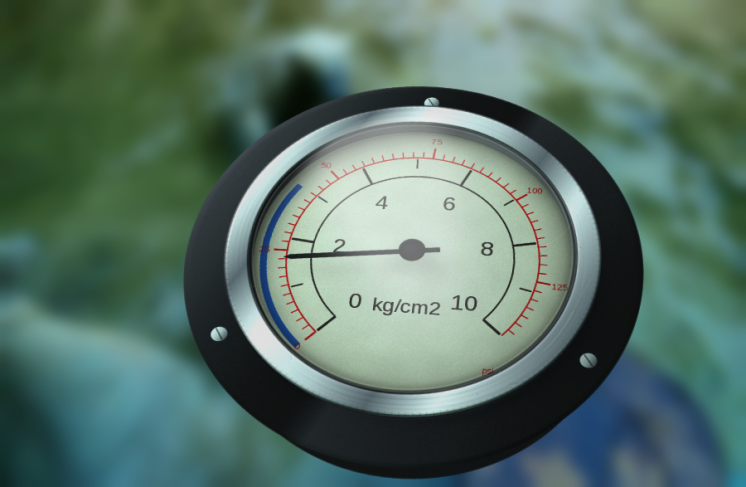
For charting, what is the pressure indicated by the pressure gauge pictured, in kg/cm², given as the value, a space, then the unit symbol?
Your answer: 1.5 kg/cm²
